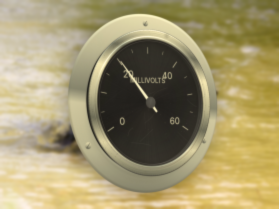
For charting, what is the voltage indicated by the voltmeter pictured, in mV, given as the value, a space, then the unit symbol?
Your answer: 20 mV
